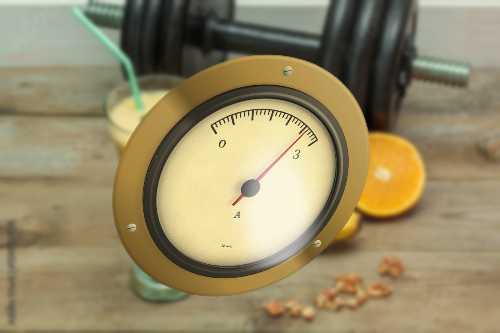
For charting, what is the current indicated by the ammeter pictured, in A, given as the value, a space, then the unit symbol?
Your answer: 2.5 A
